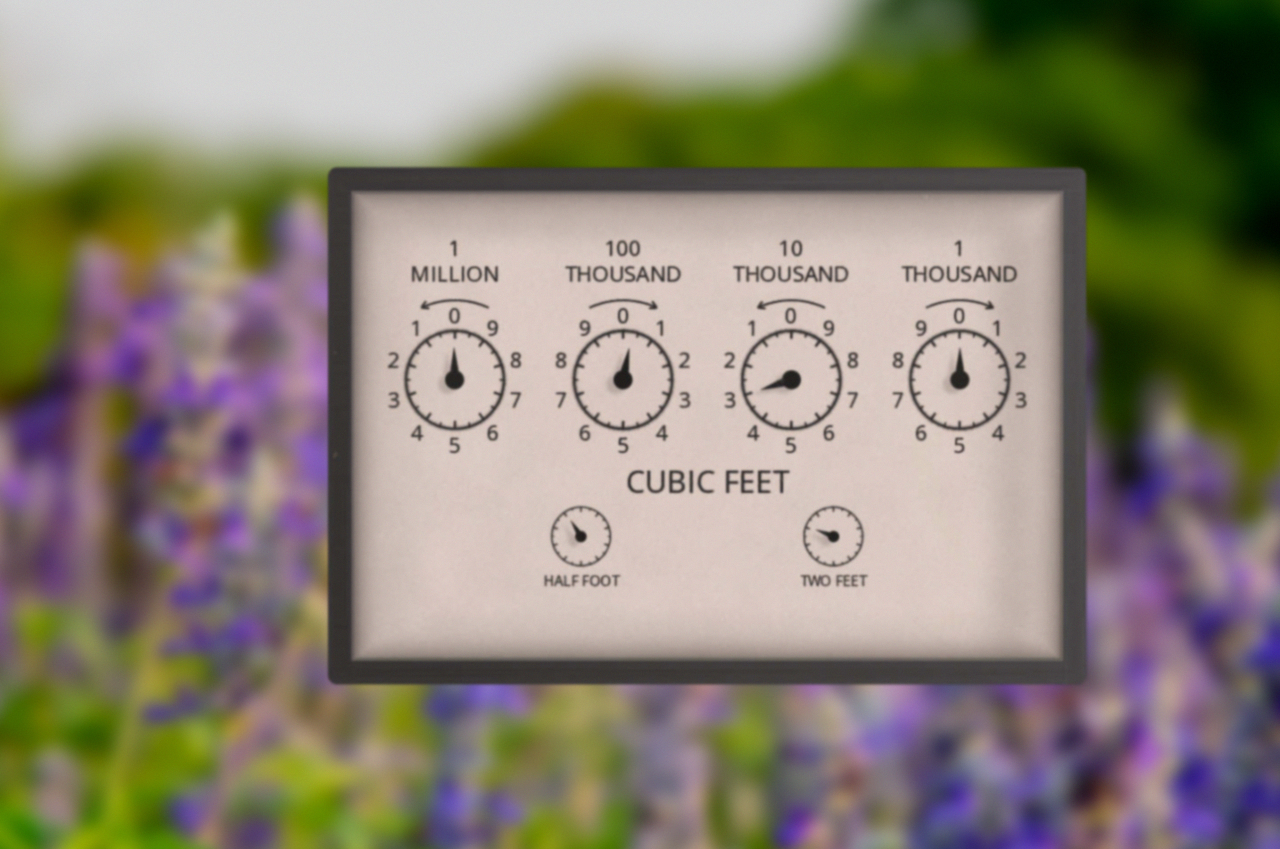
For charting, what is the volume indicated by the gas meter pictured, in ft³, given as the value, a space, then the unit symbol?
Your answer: 3000 ft³
